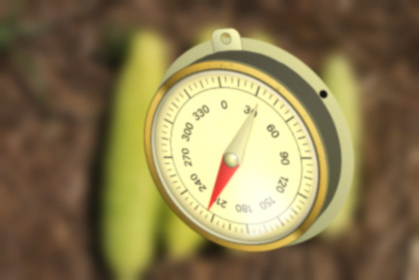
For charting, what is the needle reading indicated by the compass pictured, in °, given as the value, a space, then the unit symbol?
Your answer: 215 °
